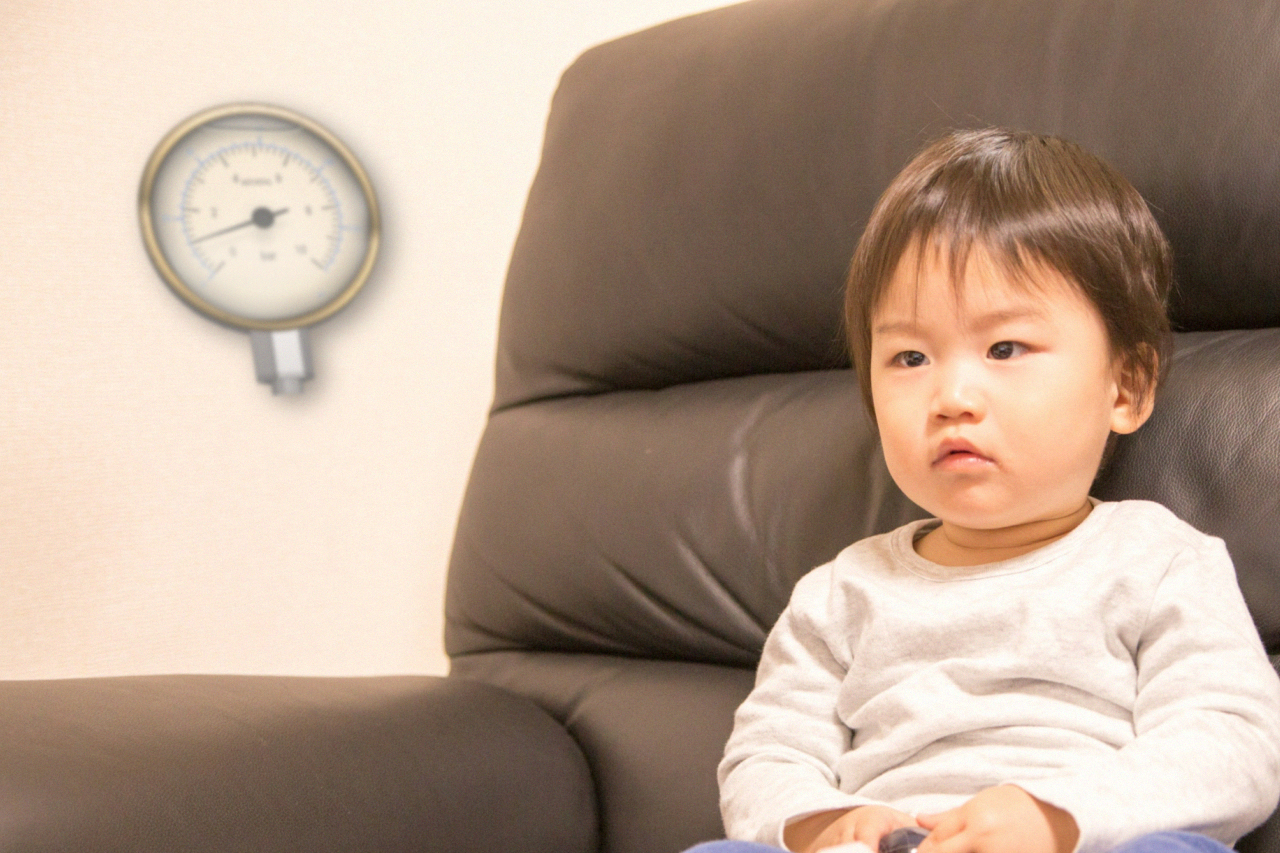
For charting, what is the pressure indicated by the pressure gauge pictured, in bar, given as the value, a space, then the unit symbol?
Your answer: 1 bar
